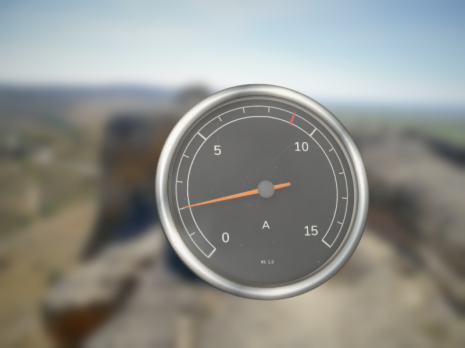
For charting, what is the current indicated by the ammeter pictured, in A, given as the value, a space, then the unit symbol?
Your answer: 2 A
